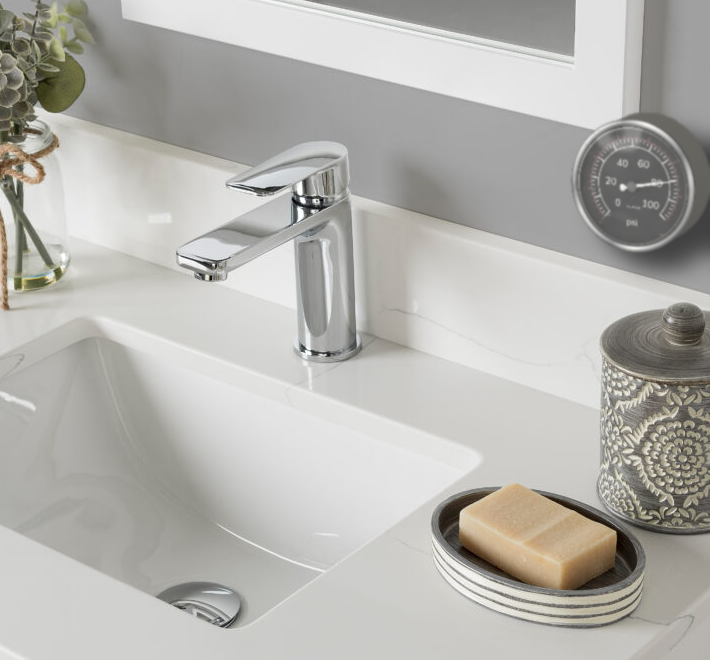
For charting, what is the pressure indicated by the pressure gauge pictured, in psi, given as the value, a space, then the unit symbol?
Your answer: 80 psi
